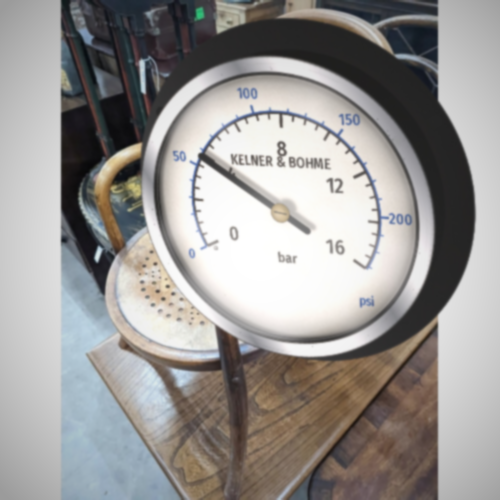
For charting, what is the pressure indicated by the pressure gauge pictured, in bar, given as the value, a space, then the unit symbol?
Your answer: 4 bar
